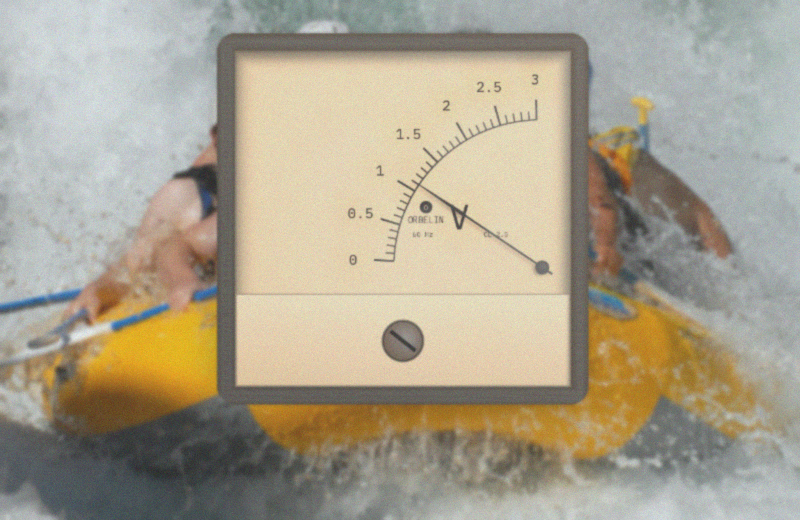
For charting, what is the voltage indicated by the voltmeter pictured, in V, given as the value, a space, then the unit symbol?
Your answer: 1.1 V
